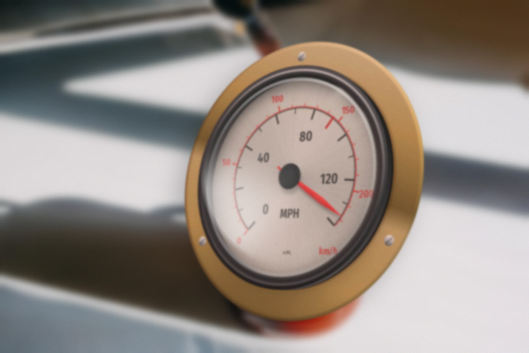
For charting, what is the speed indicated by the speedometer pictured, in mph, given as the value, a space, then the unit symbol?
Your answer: 135 mph
